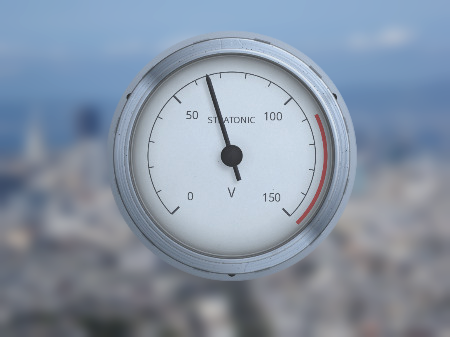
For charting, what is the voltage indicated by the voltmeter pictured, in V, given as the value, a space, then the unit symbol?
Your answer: 65 V
